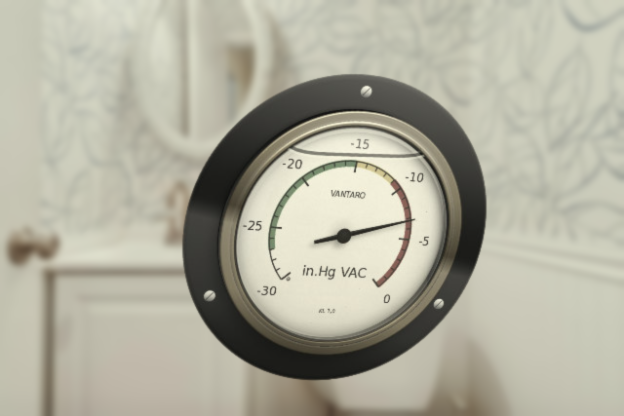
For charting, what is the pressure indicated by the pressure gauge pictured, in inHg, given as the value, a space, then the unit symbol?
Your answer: -7 inHg
